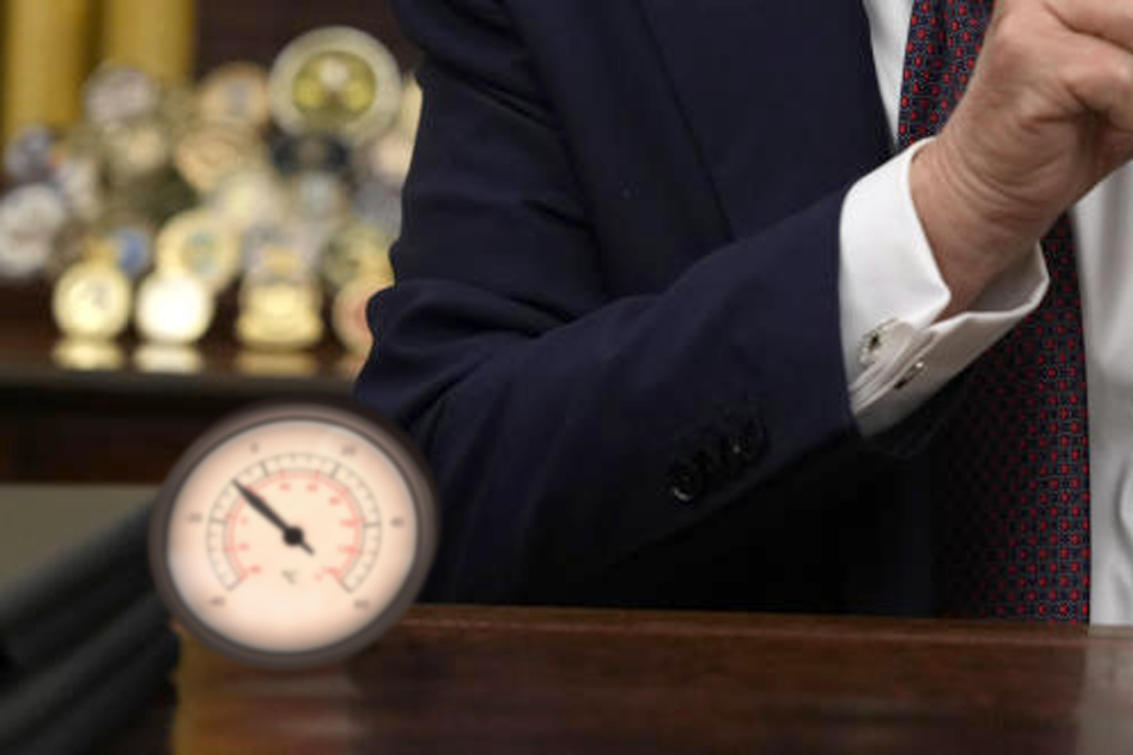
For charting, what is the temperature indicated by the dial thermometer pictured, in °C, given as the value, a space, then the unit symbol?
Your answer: -8 °C
